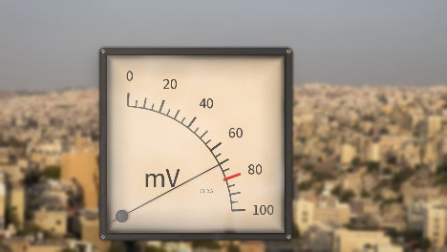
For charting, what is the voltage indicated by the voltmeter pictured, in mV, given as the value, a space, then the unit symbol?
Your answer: 70 mV
